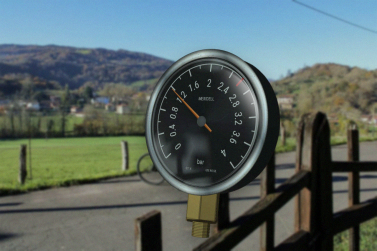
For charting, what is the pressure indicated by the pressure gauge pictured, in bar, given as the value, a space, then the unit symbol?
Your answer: 1.2 bar
